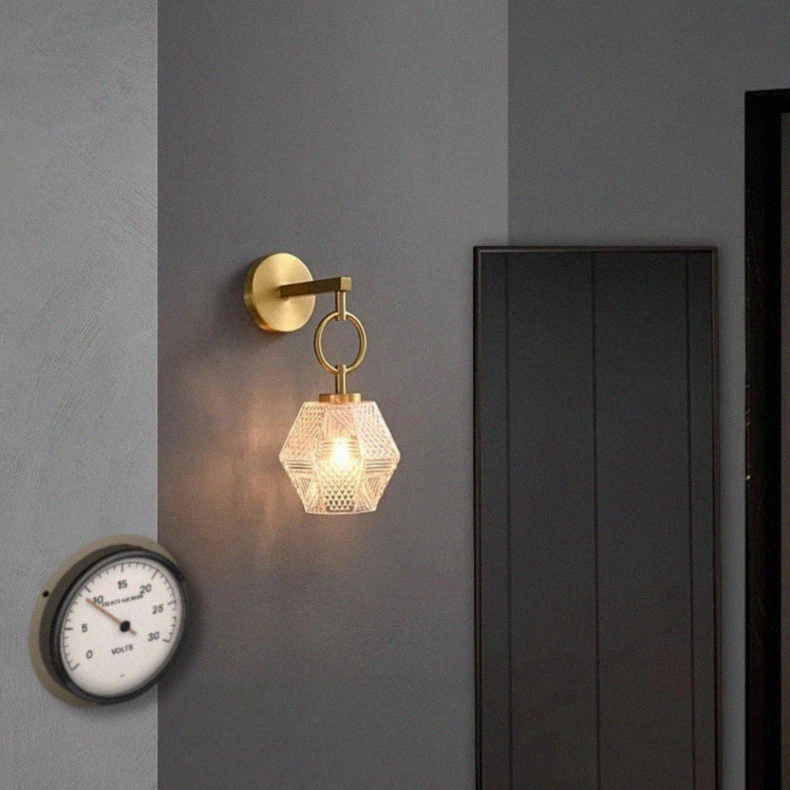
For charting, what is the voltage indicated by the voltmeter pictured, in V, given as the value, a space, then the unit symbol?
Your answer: 9 V
